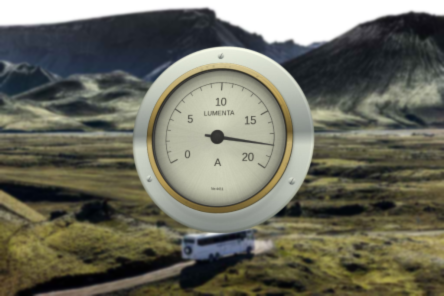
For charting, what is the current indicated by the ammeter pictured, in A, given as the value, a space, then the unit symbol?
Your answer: 18 A
